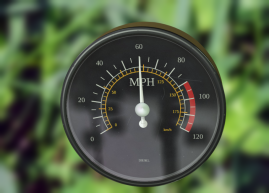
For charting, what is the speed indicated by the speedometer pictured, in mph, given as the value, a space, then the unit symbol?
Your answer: 60 mph
